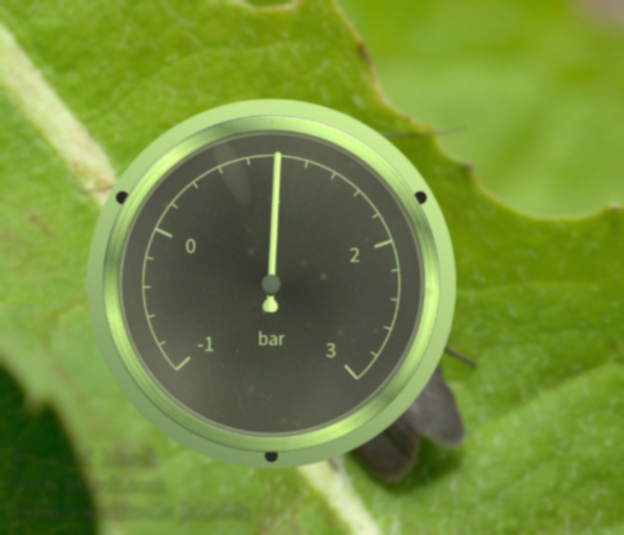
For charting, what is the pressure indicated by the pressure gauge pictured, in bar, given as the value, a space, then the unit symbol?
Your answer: 1 bar
